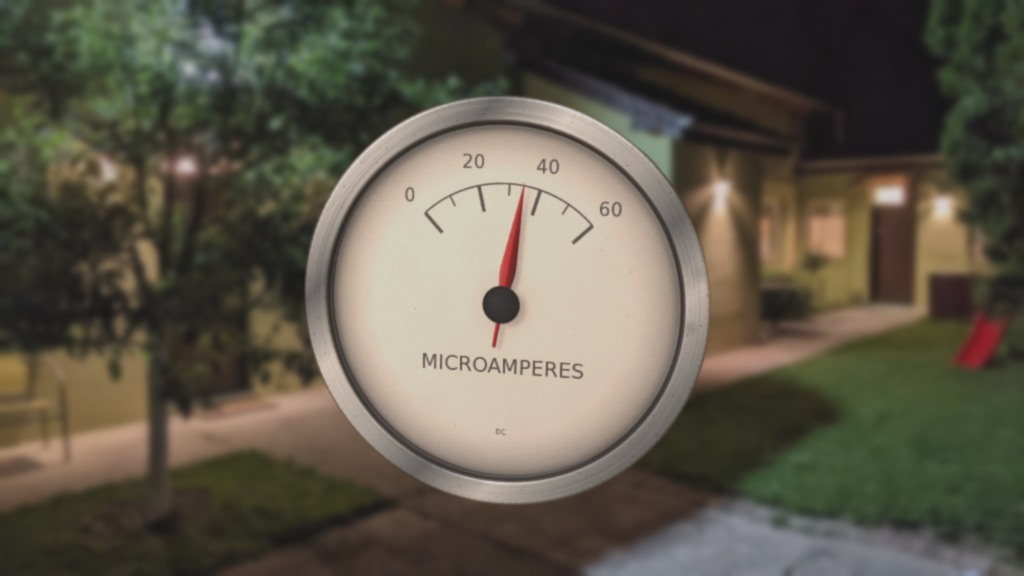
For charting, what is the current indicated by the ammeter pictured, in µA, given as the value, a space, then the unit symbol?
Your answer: 35 µA
